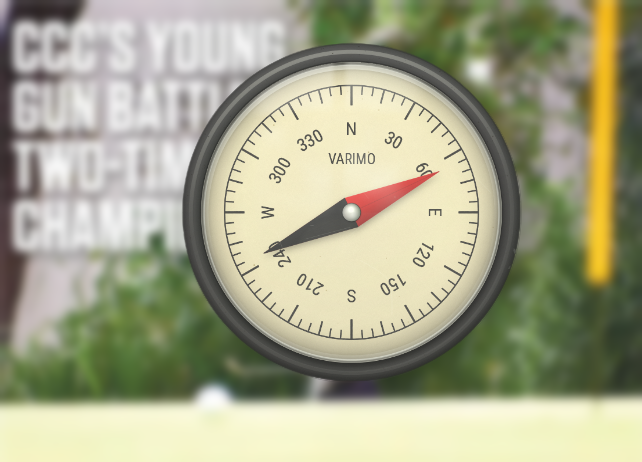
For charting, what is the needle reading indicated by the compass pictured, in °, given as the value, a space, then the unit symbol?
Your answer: 65 °
